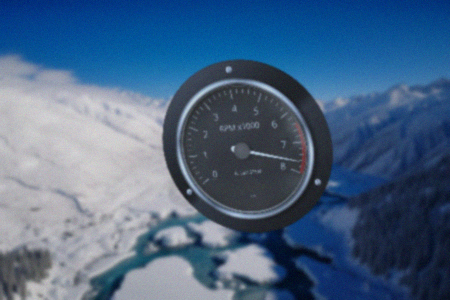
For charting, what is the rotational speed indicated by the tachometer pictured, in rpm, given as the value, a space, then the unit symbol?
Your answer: 7600 rpm
